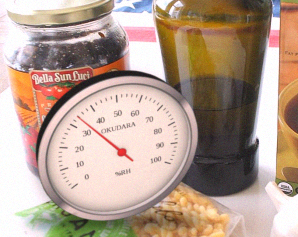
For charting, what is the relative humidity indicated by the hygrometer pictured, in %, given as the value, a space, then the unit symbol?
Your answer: 34 %
